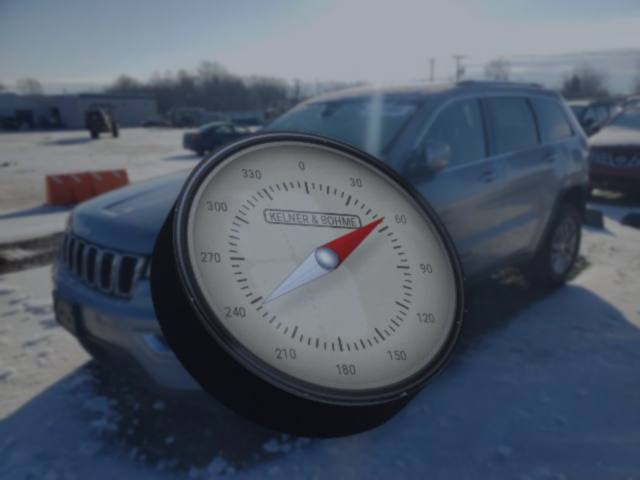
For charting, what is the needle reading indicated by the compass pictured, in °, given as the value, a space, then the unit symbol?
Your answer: 55 °
